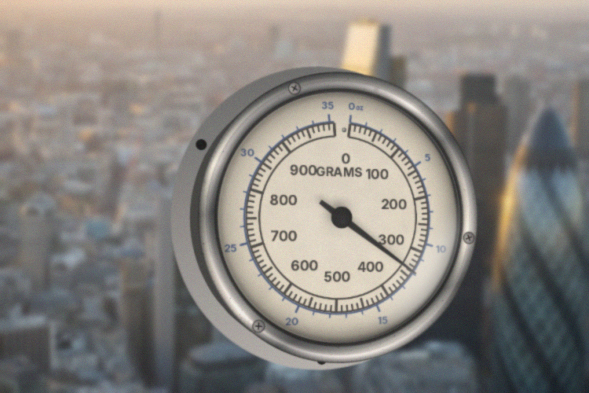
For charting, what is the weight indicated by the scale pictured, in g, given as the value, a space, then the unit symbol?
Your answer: 340 g
